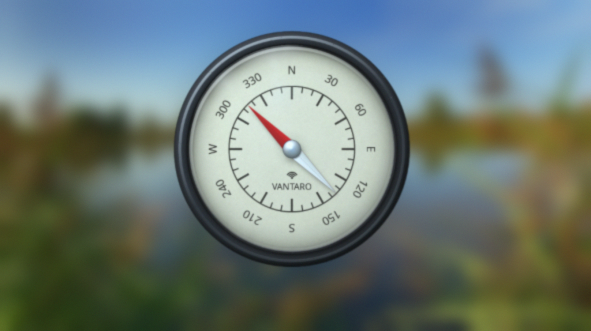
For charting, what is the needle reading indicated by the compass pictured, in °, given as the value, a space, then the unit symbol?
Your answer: 315 °
